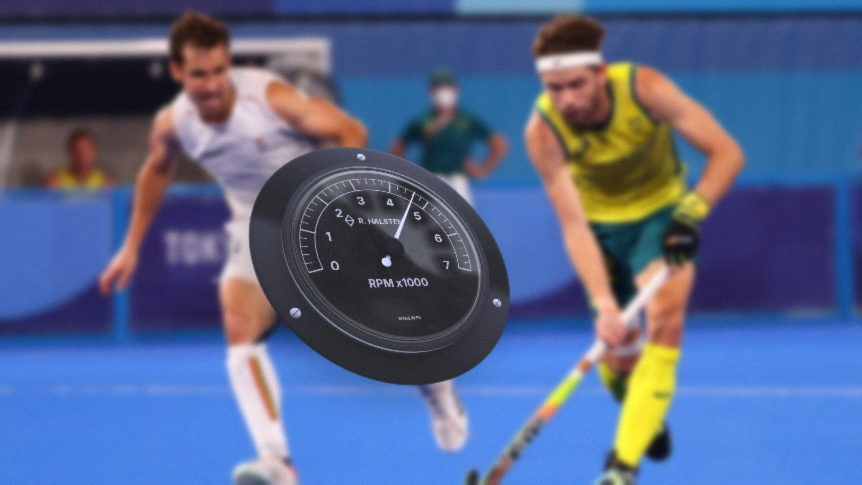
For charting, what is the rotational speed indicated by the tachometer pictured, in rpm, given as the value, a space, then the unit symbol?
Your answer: 4600 rpm
